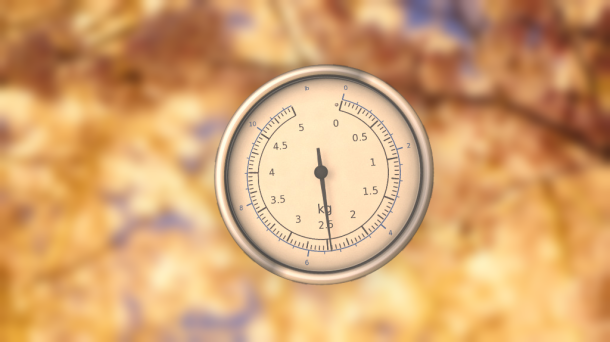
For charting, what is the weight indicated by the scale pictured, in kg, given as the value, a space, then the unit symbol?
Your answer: 2.45 kg
